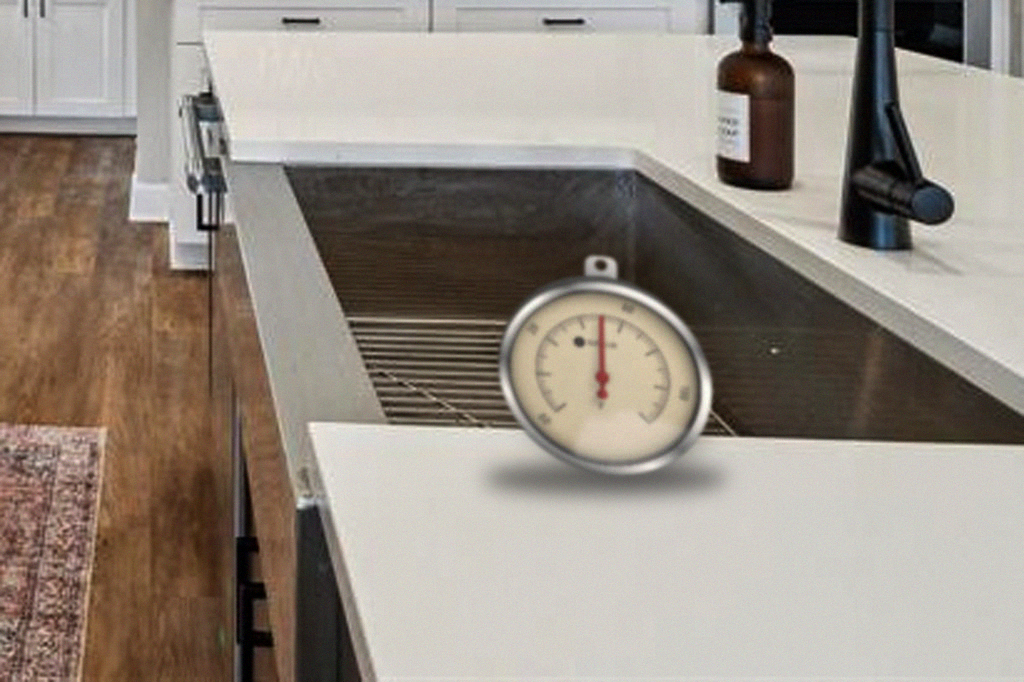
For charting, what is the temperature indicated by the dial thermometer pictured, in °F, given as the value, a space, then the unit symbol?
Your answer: 50 °F
